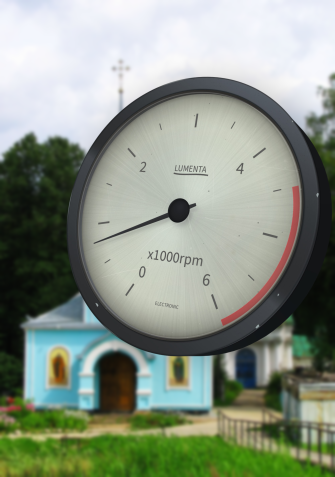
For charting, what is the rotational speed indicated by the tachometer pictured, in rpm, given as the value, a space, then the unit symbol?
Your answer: 750 rpm
